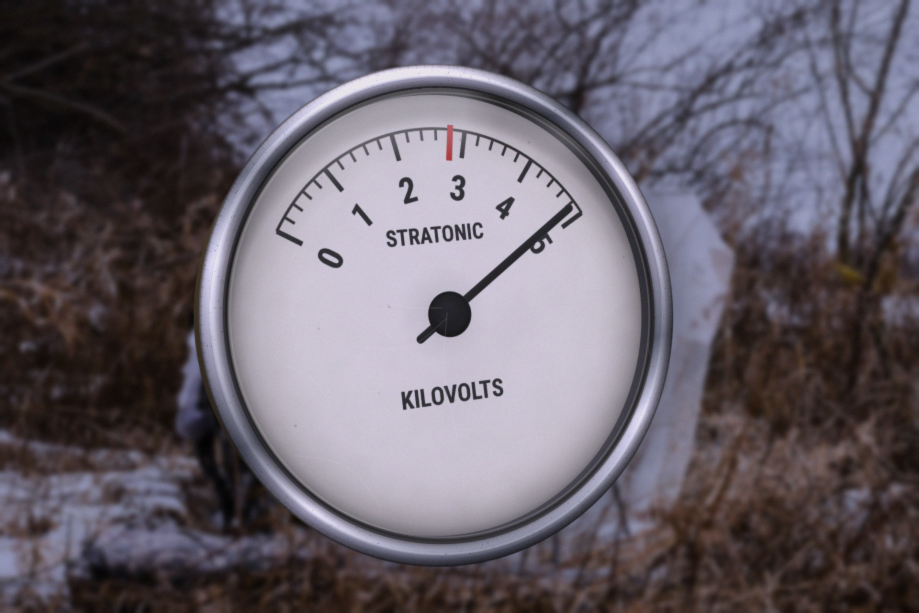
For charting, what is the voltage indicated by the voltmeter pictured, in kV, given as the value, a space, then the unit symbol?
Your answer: 4.8 kV
